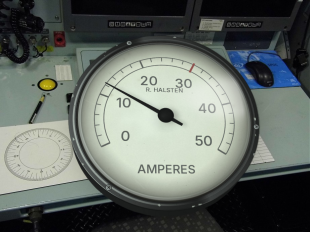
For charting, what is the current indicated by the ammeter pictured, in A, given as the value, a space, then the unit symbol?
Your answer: 12 A
